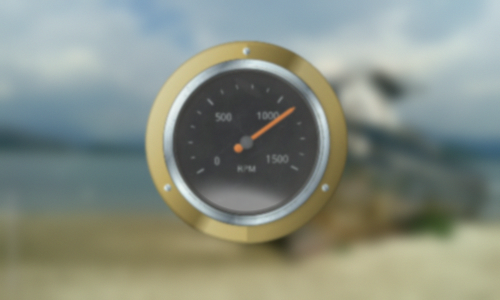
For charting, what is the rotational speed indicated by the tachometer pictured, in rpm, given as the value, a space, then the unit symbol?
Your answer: 1100 rpm
